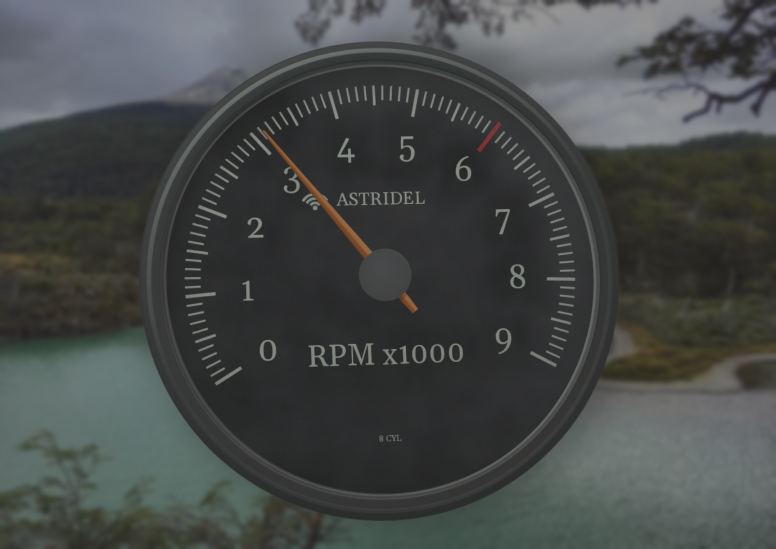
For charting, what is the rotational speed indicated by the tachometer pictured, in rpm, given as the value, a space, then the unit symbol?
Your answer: 3100 rpm
